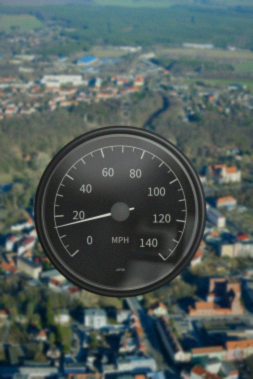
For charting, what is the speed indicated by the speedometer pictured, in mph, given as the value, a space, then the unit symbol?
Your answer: 15 mph
